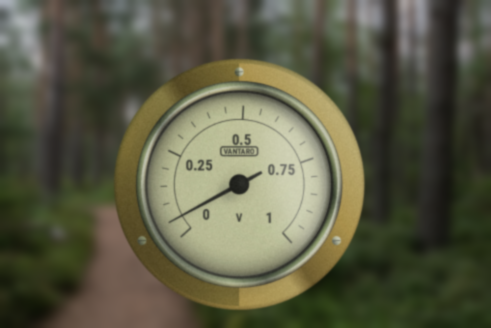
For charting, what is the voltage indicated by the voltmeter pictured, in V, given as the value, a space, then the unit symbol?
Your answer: 0.05 V
